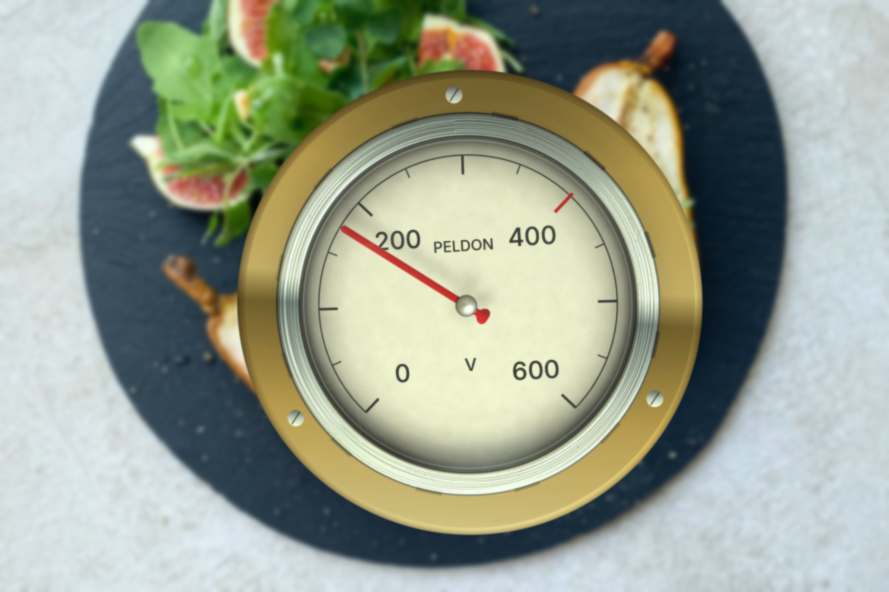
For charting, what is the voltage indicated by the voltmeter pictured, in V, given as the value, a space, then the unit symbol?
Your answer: 175 V
